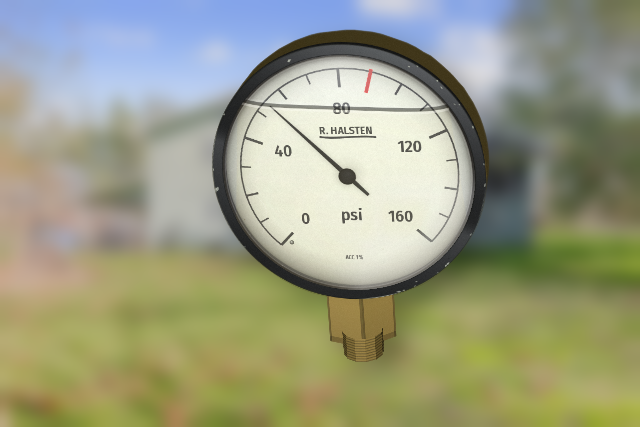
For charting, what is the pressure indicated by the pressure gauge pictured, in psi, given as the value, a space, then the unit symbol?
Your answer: 55 psi
